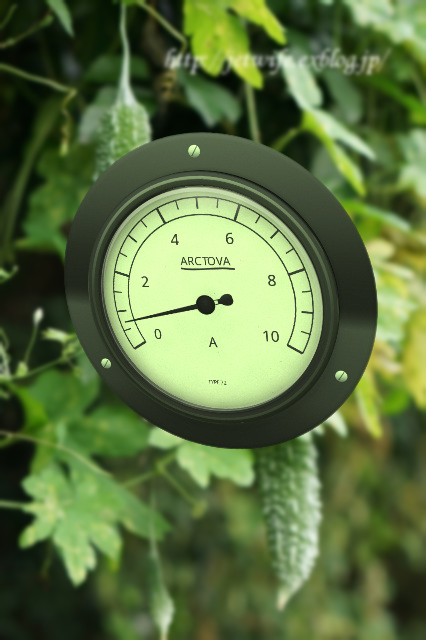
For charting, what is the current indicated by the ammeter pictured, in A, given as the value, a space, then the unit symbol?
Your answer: 0.75 A
